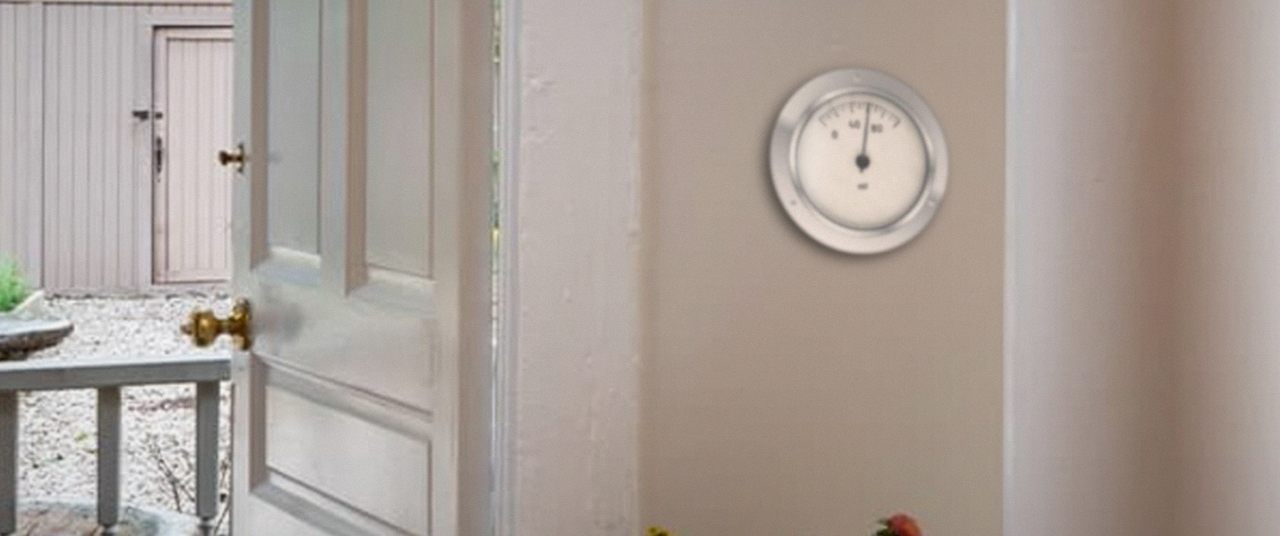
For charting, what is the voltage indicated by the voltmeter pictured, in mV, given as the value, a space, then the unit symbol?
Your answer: 60 mV
